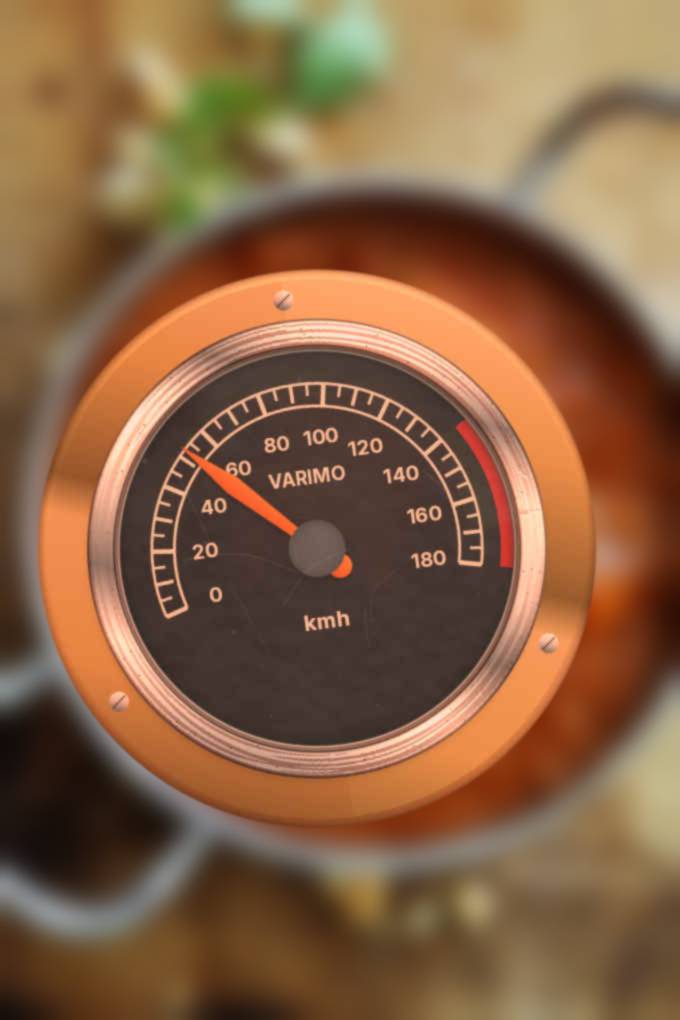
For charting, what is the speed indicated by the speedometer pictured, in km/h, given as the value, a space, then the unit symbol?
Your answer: 52.5 km/h
